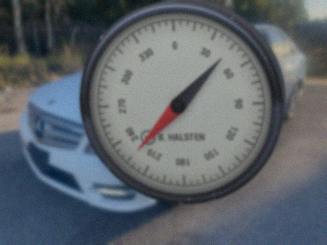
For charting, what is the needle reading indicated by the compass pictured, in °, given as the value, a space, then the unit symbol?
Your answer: 225 °
